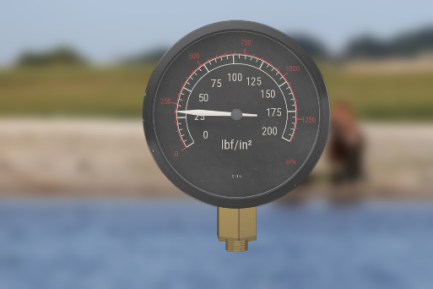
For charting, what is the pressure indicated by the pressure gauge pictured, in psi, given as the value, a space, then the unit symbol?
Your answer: 30 psi
